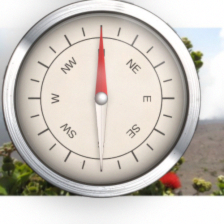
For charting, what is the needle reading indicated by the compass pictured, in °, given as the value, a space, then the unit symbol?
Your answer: 0 °
